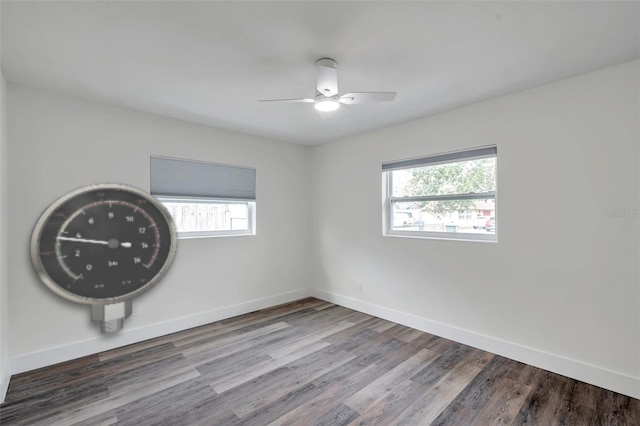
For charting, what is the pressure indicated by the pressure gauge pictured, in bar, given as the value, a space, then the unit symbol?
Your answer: 3.5 bar
